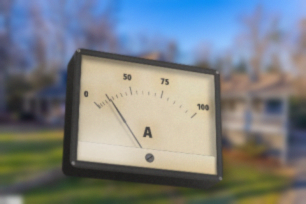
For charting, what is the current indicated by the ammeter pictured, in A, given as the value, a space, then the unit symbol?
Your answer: 25 A
